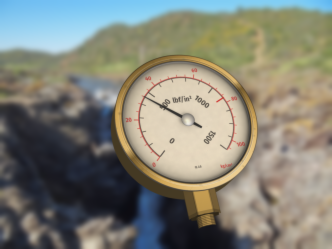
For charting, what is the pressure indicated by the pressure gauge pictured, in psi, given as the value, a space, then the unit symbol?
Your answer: 450 psi
